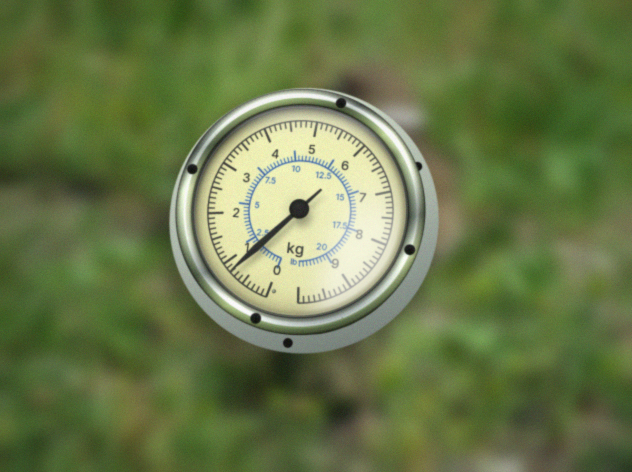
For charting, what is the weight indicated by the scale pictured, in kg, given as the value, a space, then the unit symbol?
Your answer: 0.8 kg
